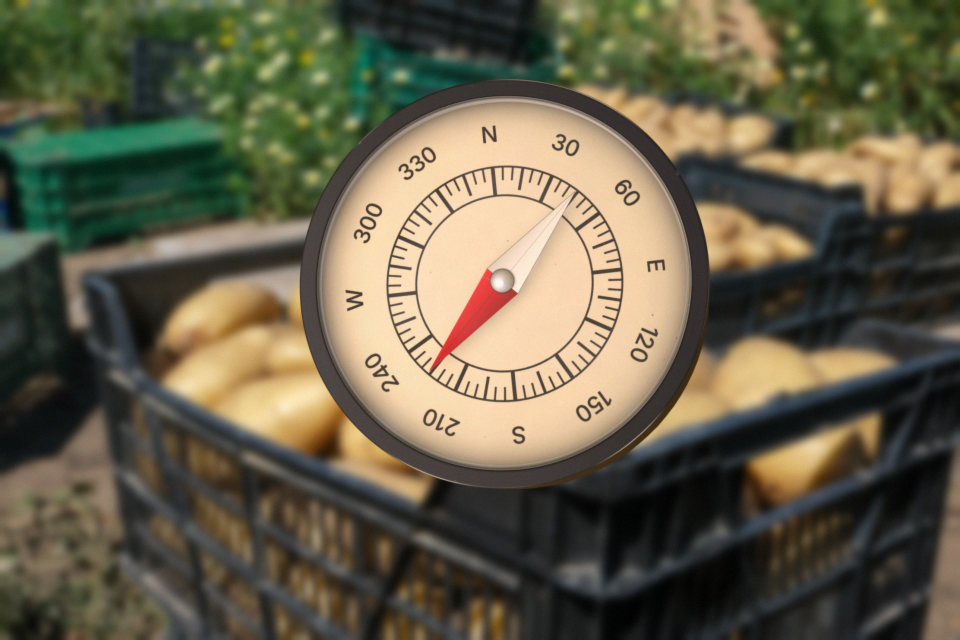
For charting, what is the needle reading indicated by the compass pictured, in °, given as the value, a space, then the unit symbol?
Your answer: 225 °
